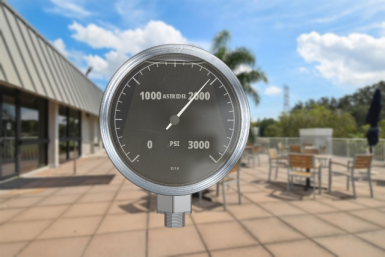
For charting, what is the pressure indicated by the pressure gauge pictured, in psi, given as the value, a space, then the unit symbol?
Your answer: 1950 psi
